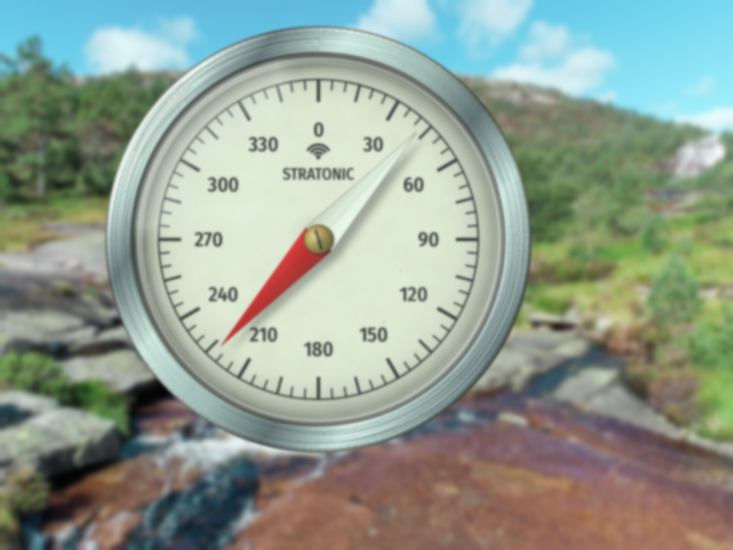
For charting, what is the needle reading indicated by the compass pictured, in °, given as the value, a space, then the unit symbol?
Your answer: 222.5 °
